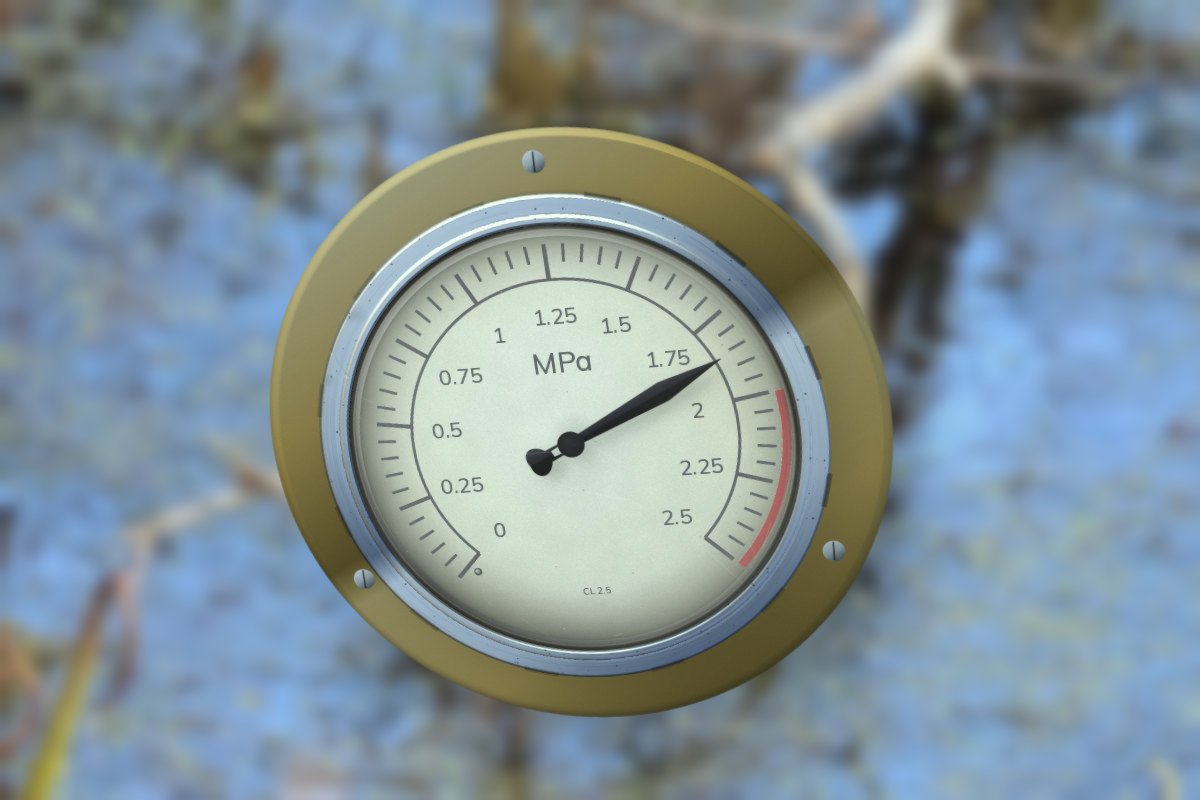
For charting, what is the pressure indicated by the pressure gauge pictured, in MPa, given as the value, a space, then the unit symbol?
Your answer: 1.85 MPa
